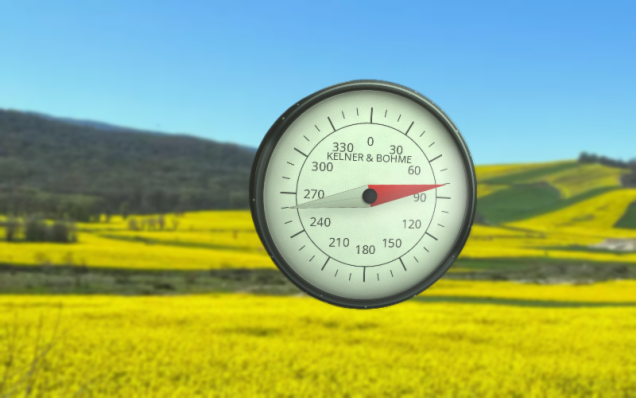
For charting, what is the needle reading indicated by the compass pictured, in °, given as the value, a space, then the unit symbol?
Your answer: 80 °
